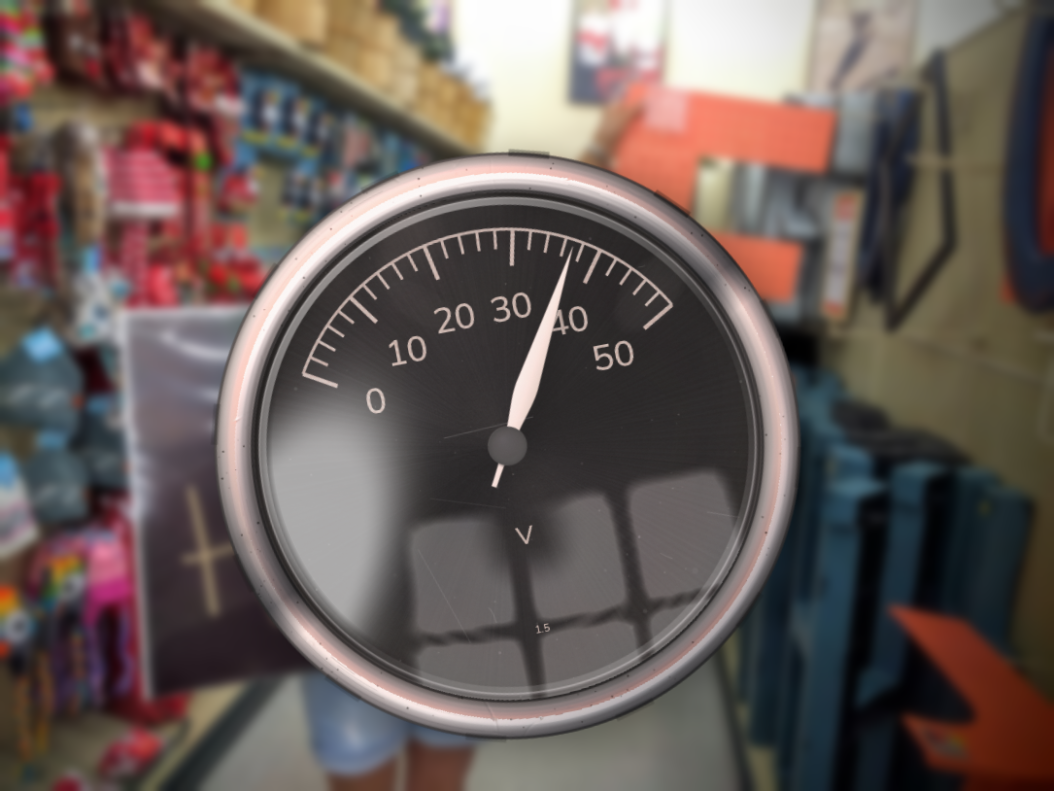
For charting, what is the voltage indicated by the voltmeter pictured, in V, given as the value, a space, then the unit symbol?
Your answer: 37 V
